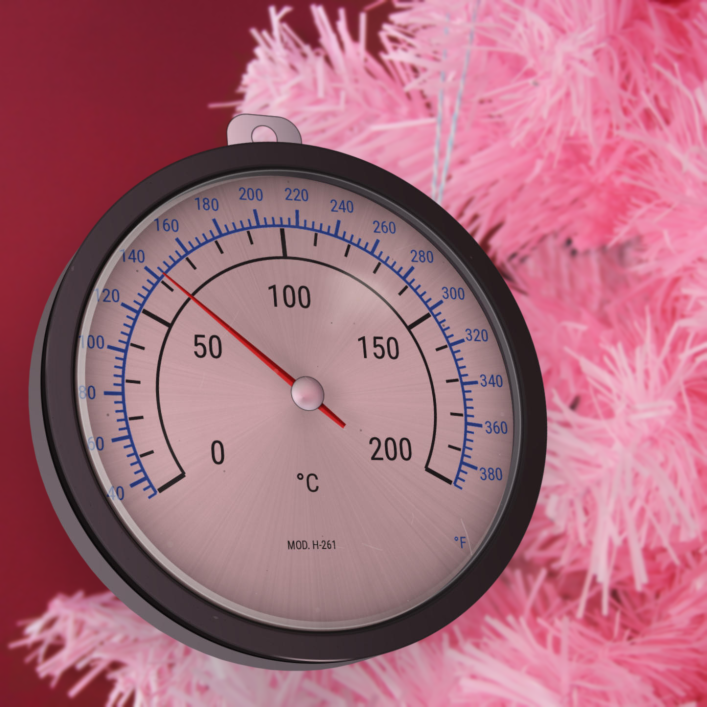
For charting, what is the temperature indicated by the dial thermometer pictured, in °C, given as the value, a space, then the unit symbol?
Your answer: 60 °C
